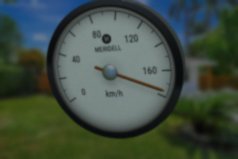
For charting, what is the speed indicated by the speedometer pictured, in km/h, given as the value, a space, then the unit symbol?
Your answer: 175 km/h
